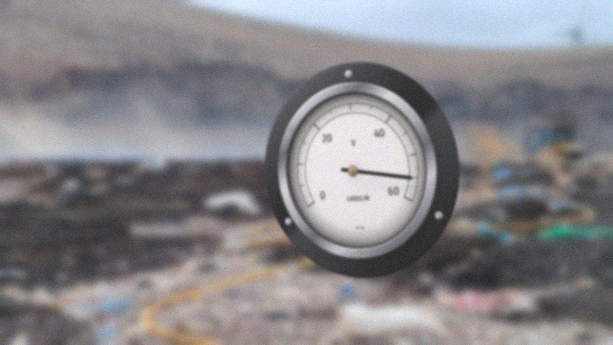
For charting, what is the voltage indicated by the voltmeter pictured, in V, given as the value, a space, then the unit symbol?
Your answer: 55 V
